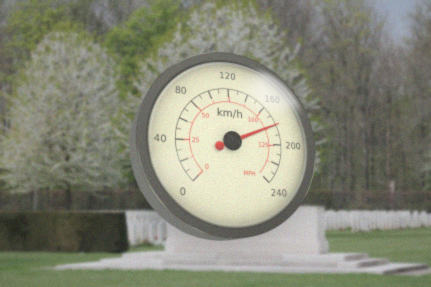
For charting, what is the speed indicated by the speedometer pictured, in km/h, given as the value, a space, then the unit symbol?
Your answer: 180 km/h
